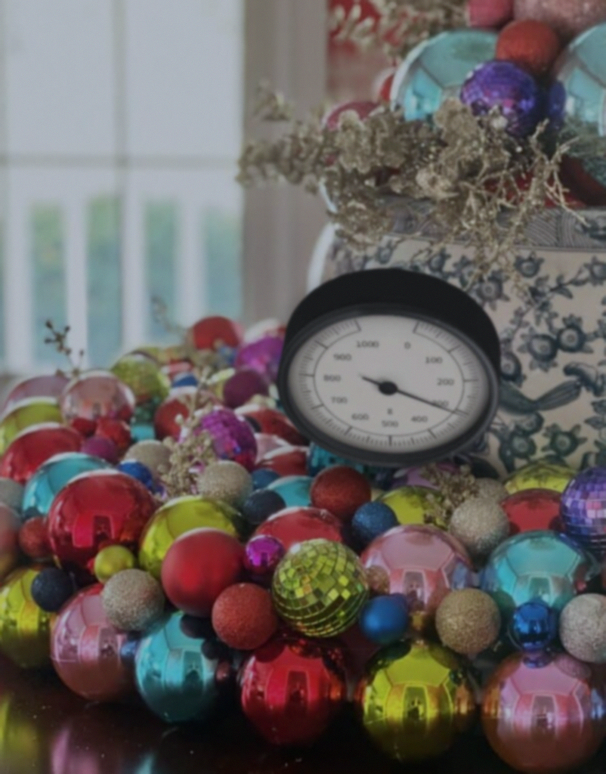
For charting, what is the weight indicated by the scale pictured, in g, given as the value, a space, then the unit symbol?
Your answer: 300 g
